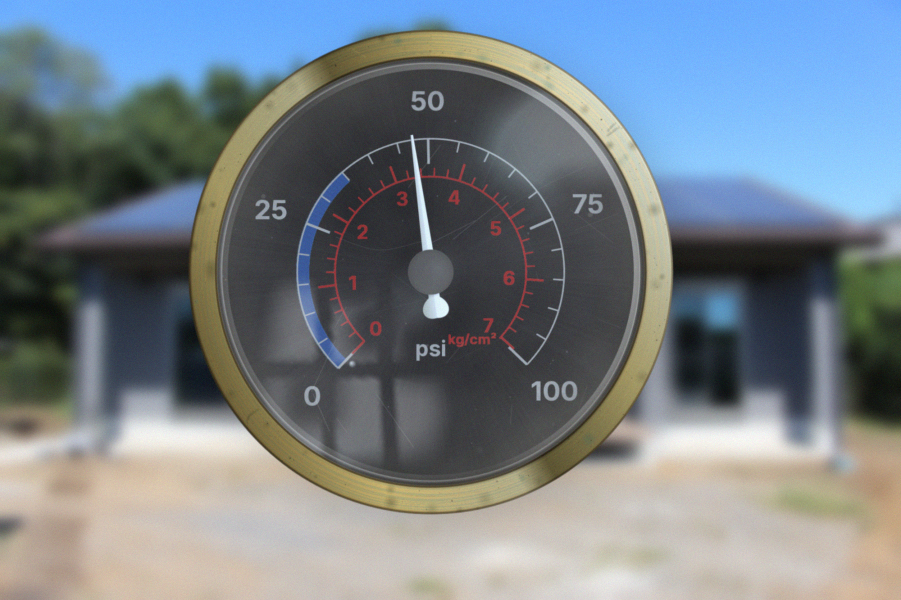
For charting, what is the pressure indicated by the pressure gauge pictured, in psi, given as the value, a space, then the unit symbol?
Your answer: 47.5 psi
